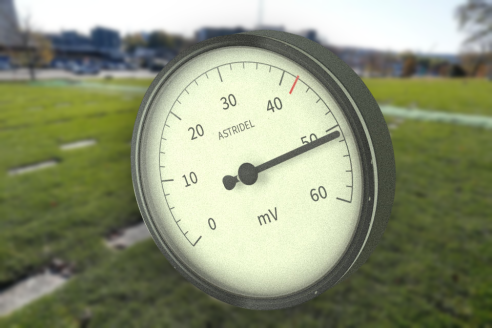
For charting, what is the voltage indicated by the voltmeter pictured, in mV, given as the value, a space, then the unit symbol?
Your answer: 51 mV
